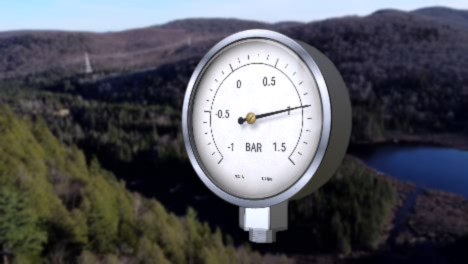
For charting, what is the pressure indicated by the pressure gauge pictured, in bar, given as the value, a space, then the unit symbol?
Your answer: 1 bar
